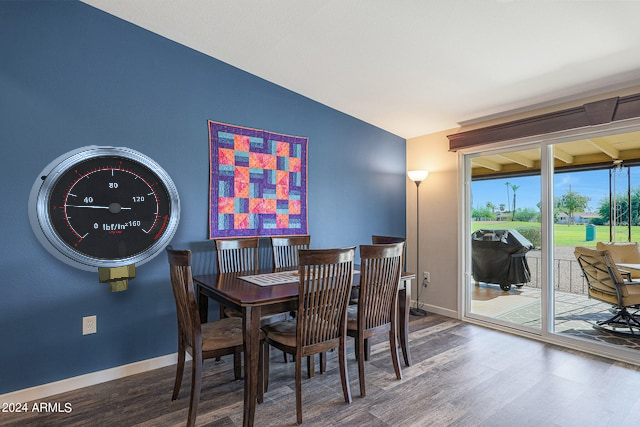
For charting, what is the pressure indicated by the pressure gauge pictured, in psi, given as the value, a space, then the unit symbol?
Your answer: 30 psi
